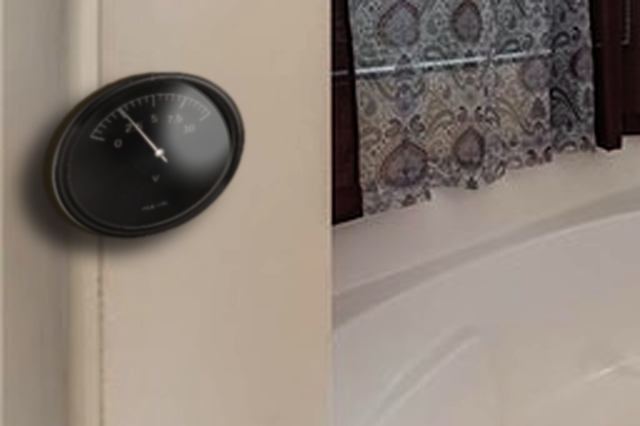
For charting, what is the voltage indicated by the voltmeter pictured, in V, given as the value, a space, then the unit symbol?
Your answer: 2.5 V
